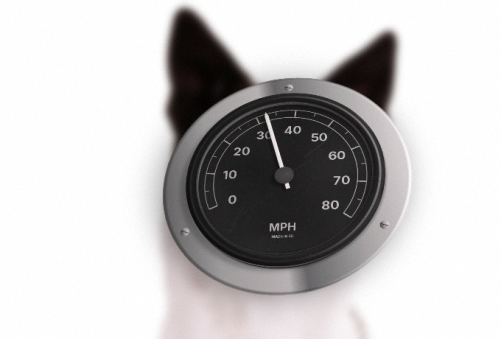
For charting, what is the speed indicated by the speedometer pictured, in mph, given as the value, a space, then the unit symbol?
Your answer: 32.5 mph
